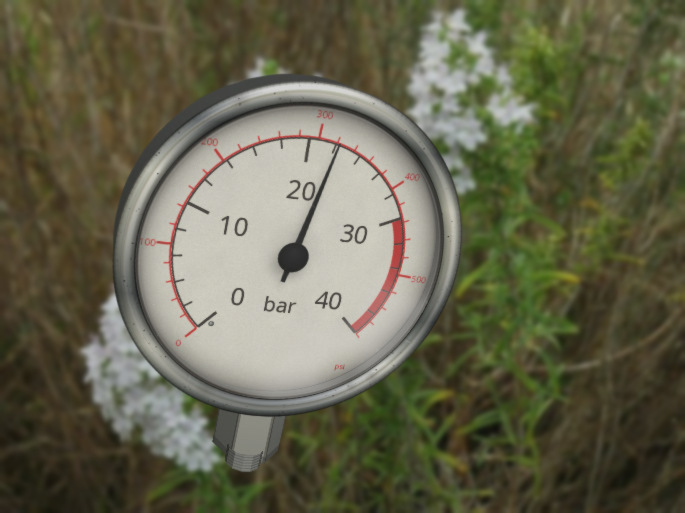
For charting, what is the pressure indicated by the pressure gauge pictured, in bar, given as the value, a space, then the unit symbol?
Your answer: 22 bar
